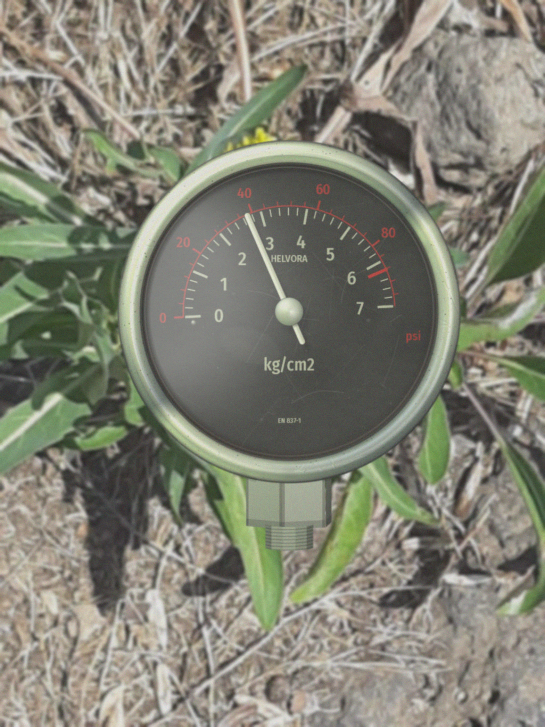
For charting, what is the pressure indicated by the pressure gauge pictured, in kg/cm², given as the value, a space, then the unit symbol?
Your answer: 2.7 kg/cm²
